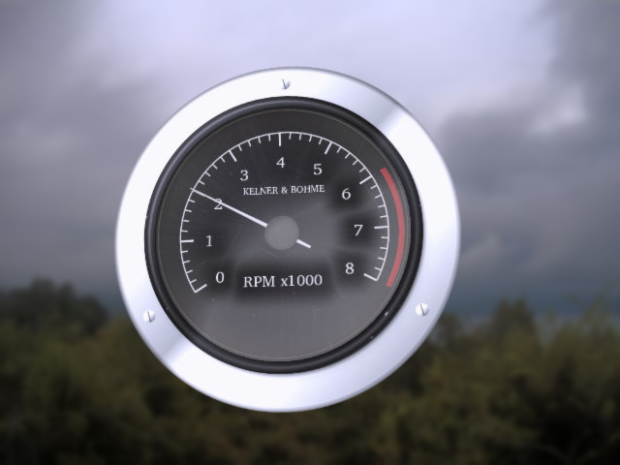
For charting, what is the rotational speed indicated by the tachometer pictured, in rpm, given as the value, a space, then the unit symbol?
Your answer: 2000 rpm
